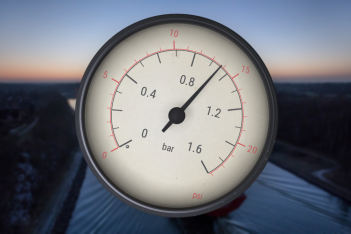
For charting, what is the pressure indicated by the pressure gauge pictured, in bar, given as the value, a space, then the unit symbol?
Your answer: 0.95 bar
